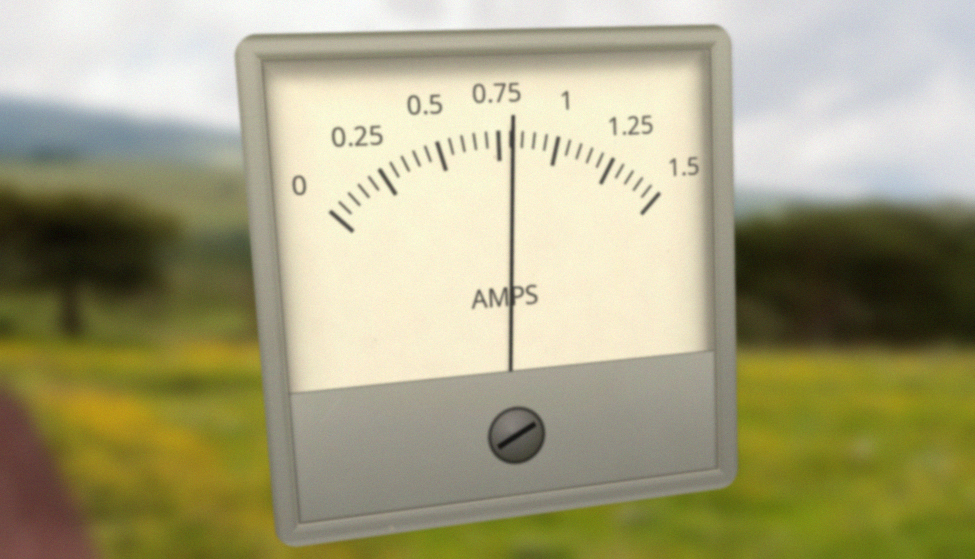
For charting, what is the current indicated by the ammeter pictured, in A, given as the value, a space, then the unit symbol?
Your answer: 0.8 A
